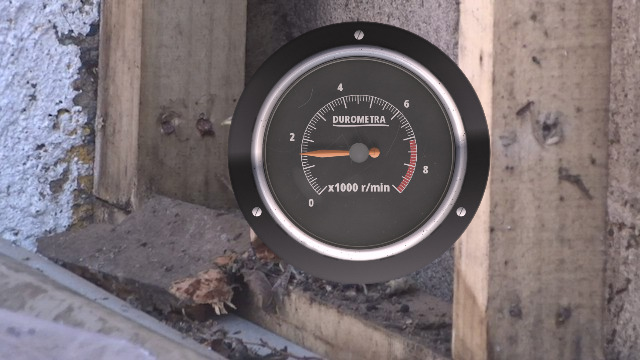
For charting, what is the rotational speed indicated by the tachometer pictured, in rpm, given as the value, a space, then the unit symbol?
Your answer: 1500 rpm
